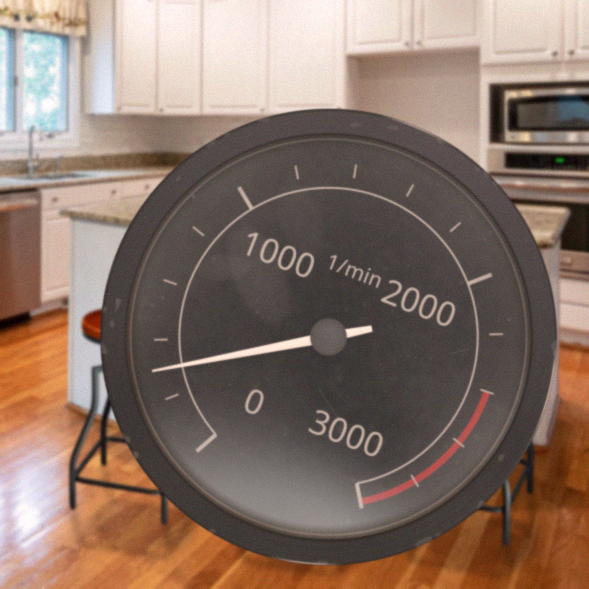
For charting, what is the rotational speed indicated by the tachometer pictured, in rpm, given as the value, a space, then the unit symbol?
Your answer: 300 rpm
